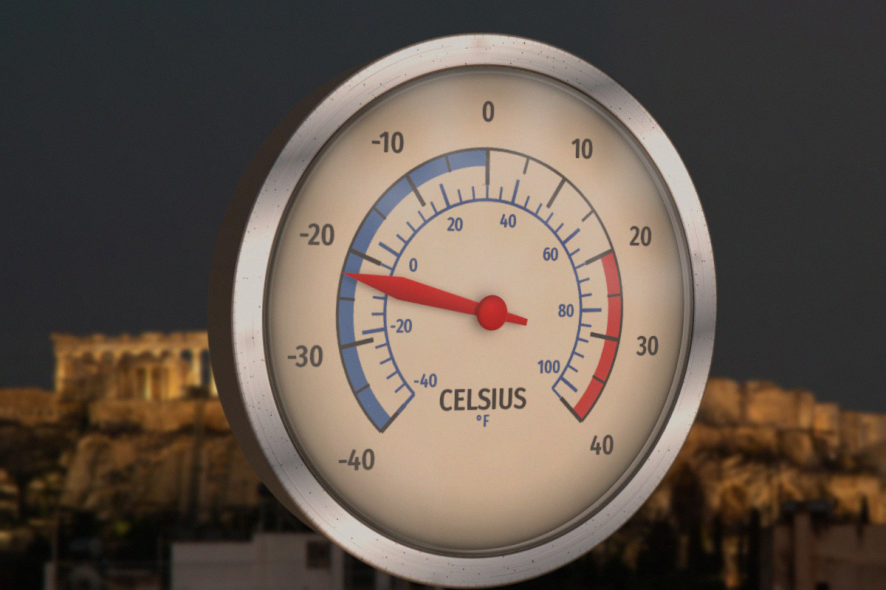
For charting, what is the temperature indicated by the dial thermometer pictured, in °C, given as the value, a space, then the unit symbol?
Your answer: -22.5 °C
